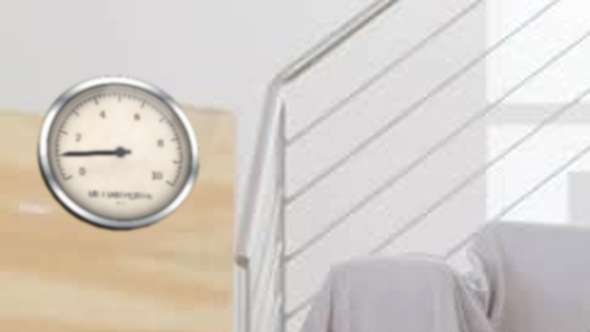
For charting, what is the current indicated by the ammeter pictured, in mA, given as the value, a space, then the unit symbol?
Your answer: 1 mA
